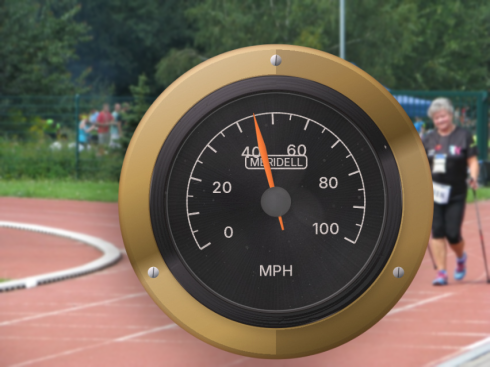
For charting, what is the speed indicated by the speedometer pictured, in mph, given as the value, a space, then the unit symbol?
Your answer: 45 mph
